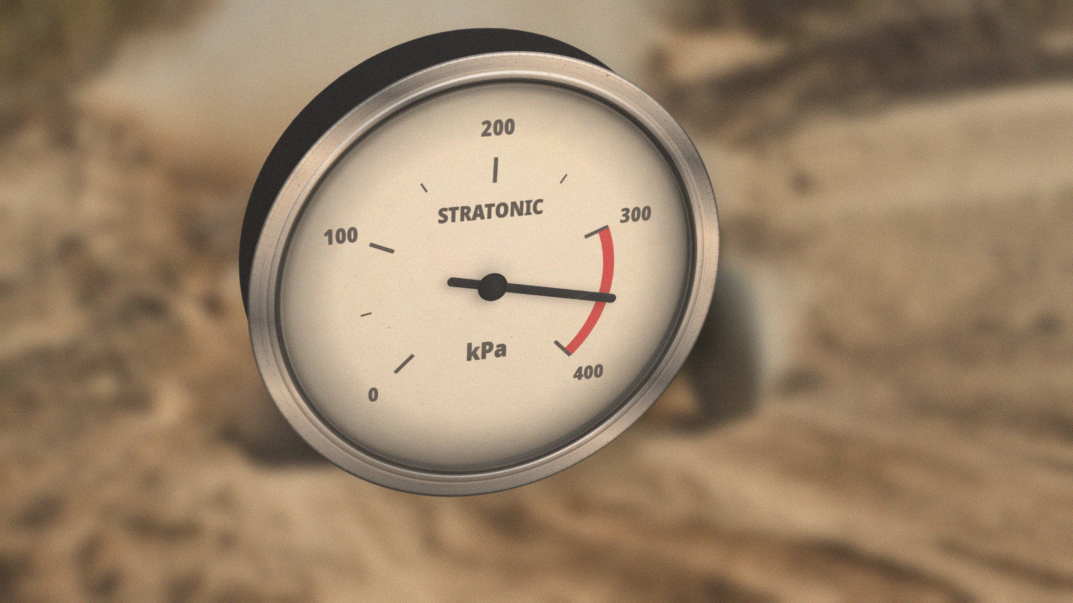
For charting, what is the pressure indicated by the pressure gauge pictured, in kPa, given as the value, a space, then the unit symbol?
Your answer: 350 kPa
